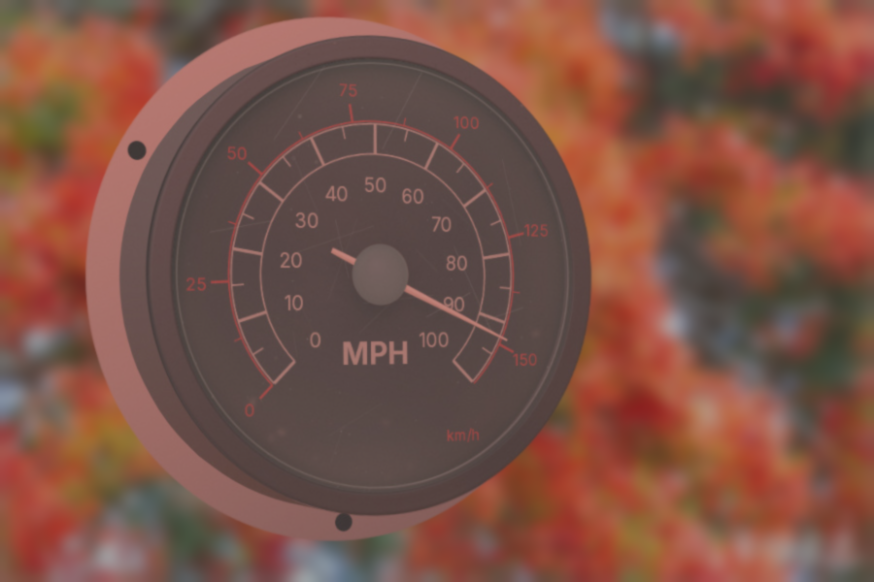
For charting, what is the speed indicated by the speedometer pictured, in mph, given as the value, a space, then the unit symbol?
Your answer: 92.5 mph
